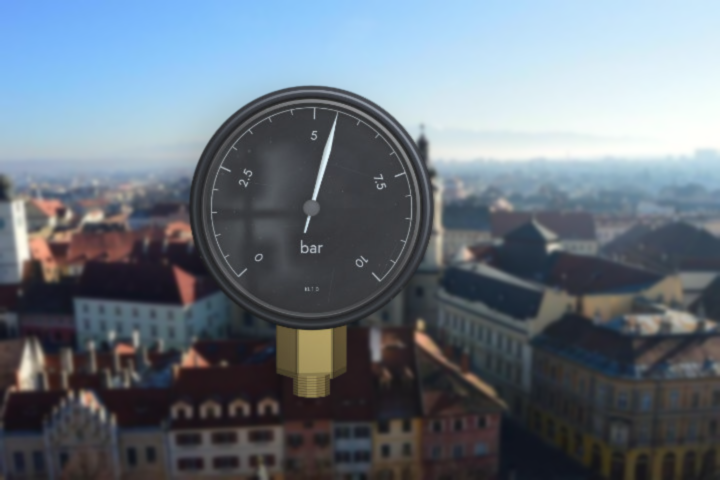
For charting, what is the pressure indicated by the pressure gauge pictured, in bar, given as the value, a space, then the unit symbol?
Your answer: 5.5 bar
